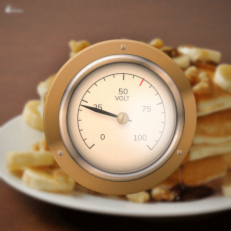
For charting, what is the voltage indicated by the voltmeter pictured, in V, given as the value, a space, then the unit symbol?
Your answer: 22.5 V
